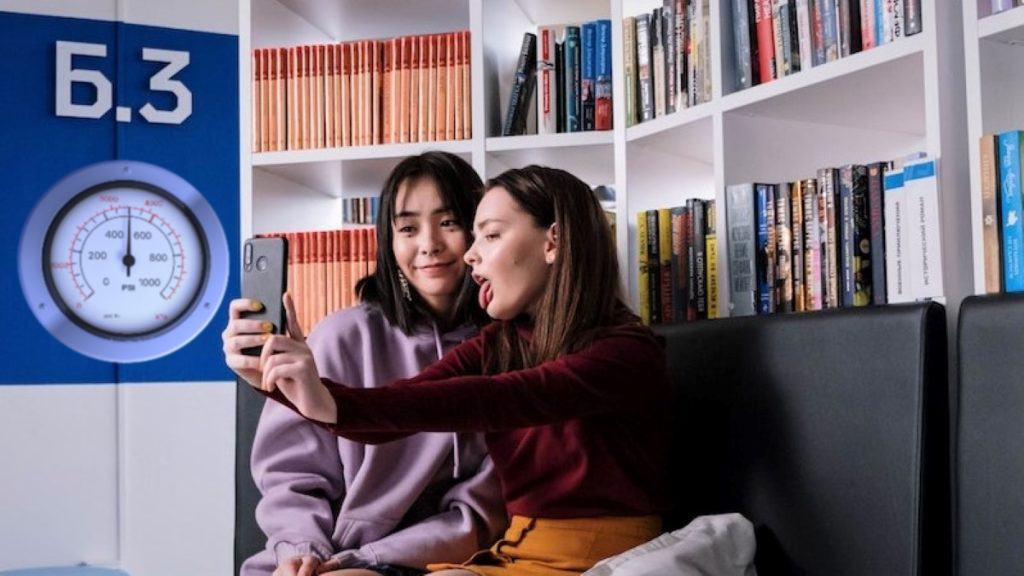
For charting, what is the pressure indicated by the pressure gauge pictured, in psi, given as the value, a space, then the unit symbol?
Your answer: 500 psi
